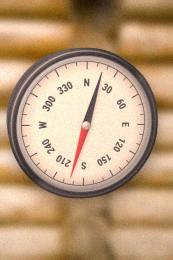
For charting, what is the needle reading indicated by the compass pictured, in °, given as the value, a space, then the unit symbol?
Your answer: 195 °
